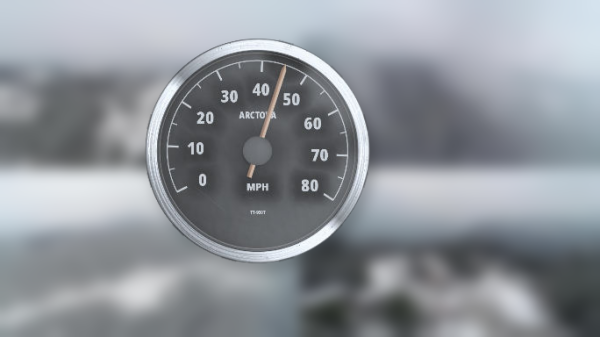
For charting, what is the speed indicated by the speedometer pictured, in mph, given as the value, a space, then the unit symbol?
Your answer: 45 mph
